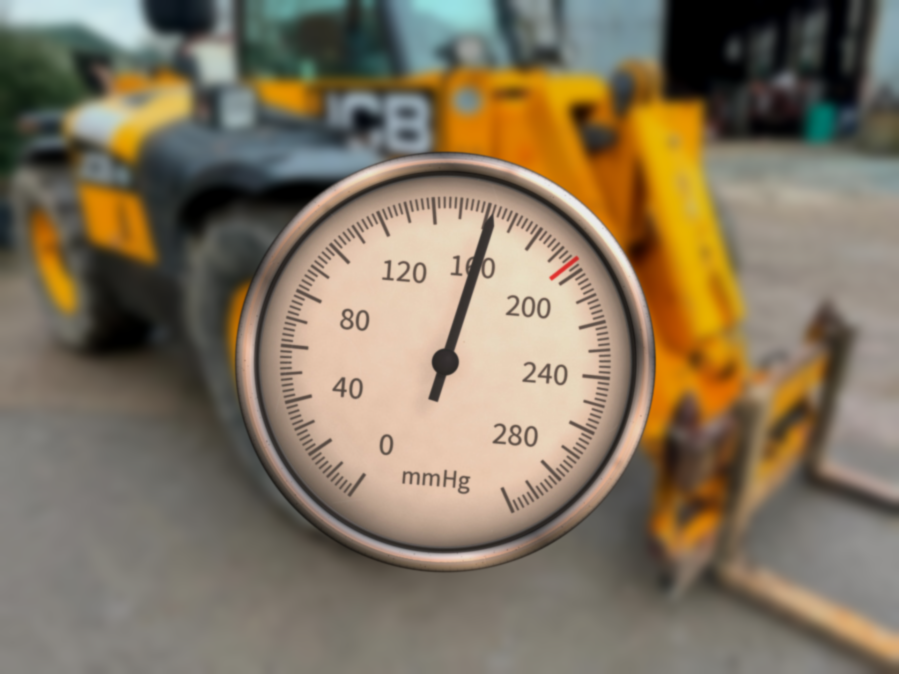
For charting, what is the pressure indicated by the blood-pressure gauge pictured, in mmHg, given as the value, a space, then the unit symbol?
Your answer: 162 mmHg
